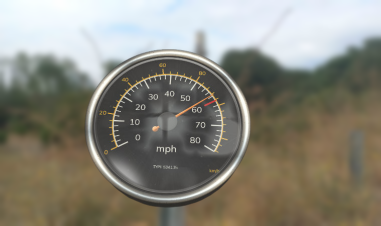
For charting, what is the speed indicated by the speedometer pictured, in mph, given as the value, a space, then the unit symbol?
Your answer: 58 mph
